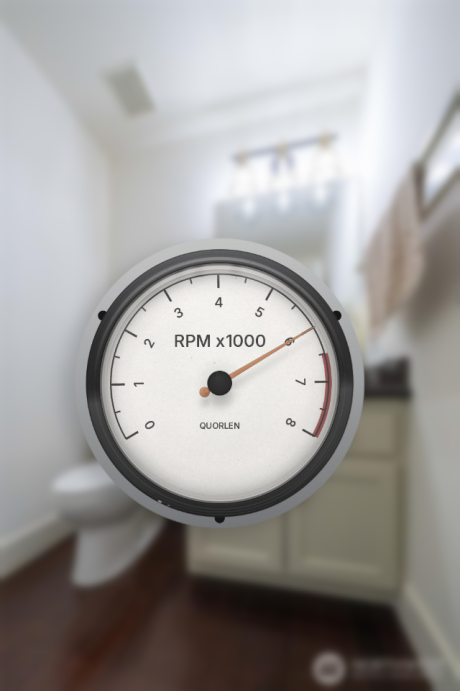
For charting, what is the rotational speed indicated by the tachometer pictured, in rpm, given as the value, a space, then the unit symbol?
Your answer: 6000 rpm
